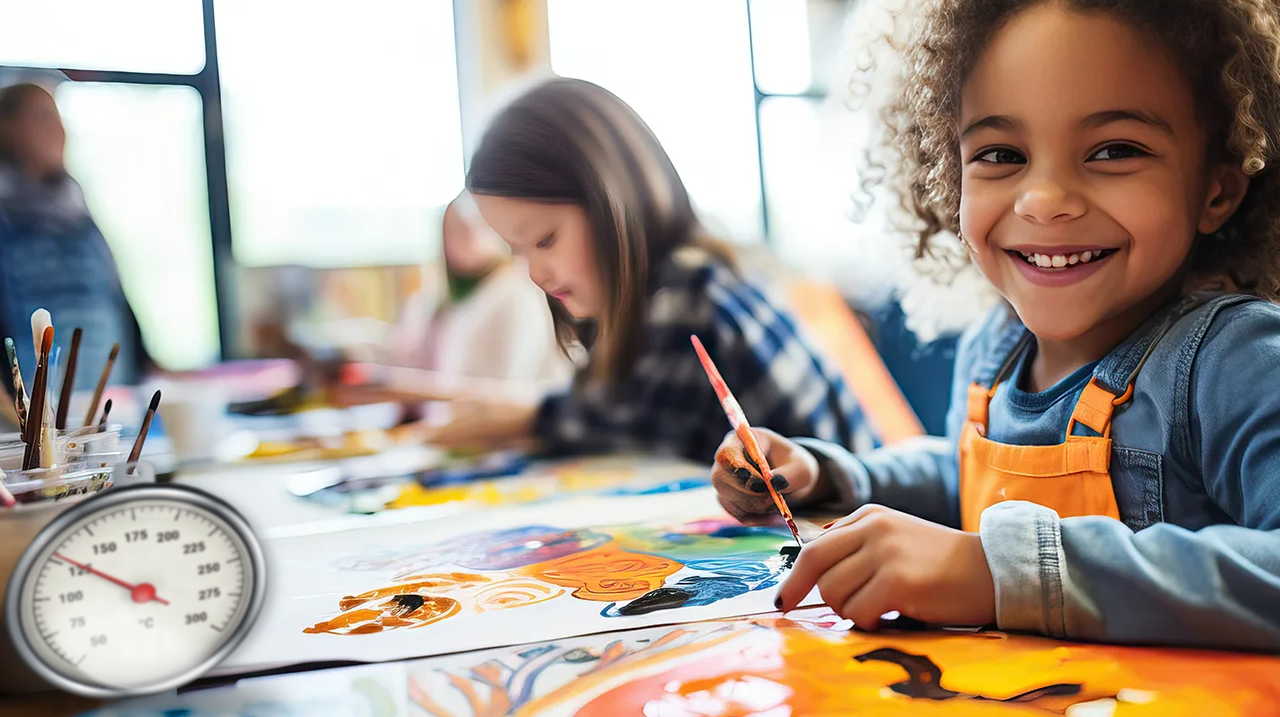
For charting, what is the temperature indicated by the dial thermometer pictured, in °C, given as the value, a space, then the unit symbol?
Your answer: 130 °C
